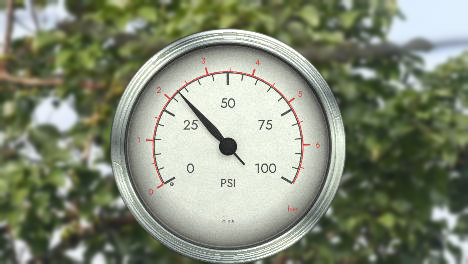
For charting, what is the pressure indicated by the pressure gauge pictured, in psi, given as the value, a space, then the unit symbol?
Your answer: 32.5 psi
